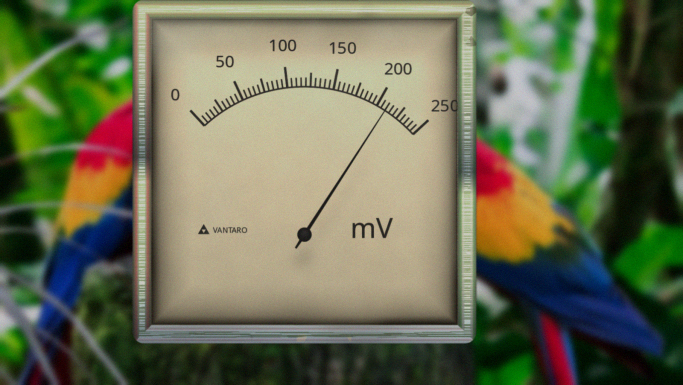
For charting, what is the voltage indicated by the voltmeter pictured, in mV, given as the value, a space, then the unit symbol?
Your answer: 210 mV
